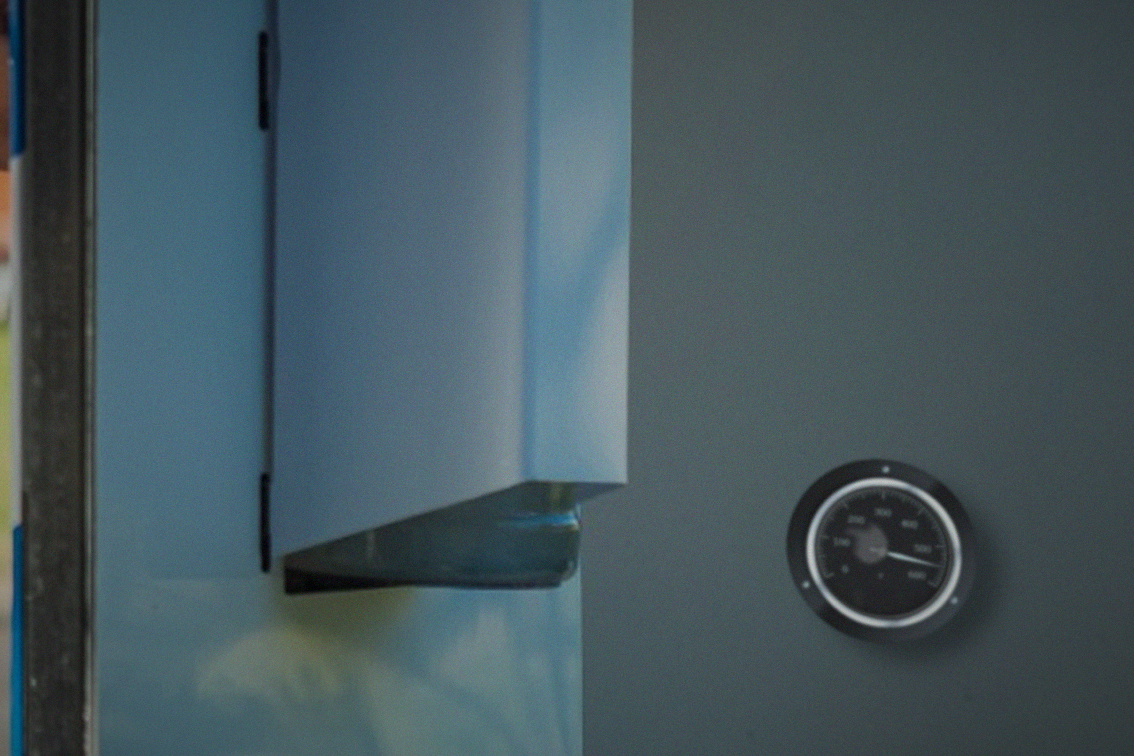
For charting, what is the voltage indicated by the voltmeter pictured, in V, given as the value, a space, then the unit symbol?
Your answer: 550 V
